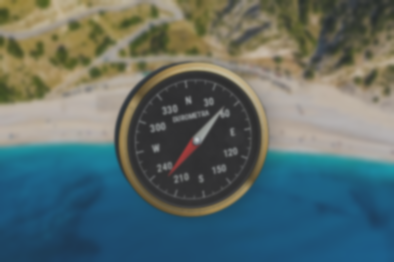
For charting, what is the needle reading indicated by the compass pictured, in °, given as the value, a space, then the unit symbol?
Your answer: 230 °
